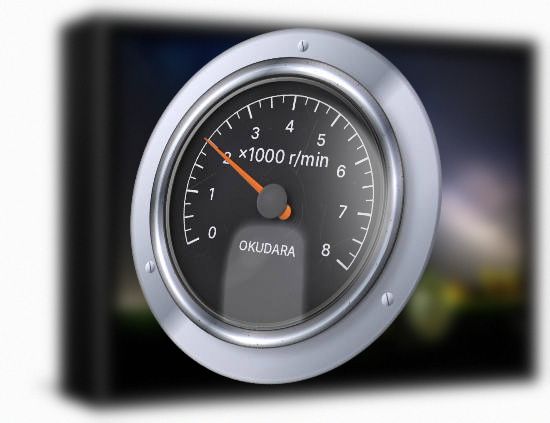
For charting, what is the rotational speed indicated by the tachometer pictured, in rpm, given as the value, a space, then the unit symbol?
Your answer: 2000 rpm
